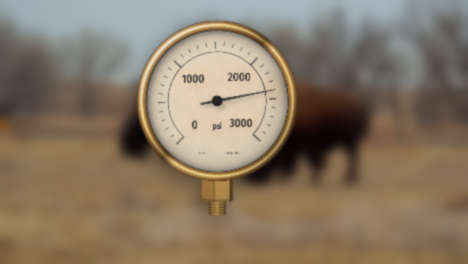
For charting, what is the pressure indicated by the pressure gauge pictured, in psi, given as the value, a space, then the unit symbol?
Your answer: 2400 psi
